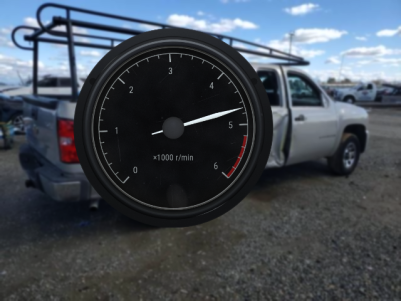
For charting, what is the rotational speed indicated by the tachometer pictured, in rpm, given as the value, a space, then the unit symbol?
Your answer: 4700 rpm
